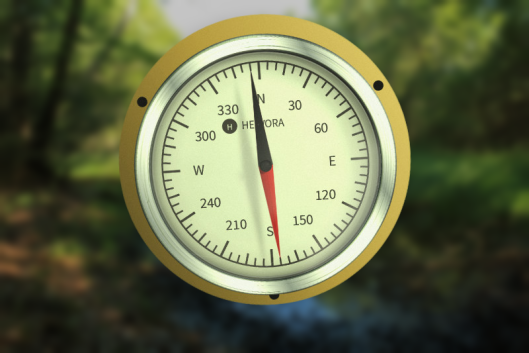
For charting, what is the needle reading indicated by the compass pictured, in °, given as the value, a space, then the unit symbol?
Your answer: 175 °
